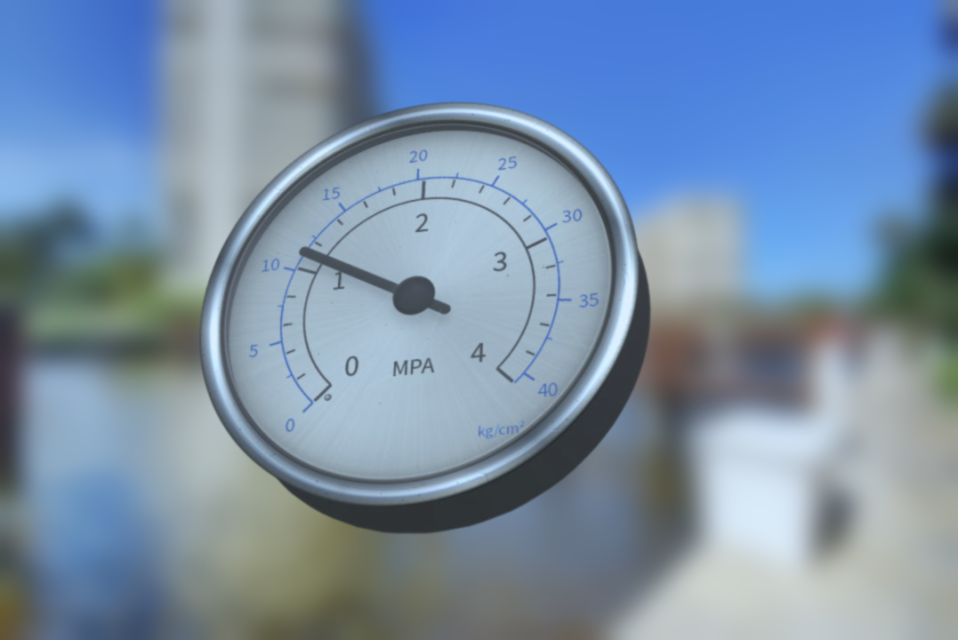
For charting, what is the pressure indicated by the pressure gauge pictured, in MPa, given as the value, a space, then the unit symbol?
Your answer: 1.1 MPa
